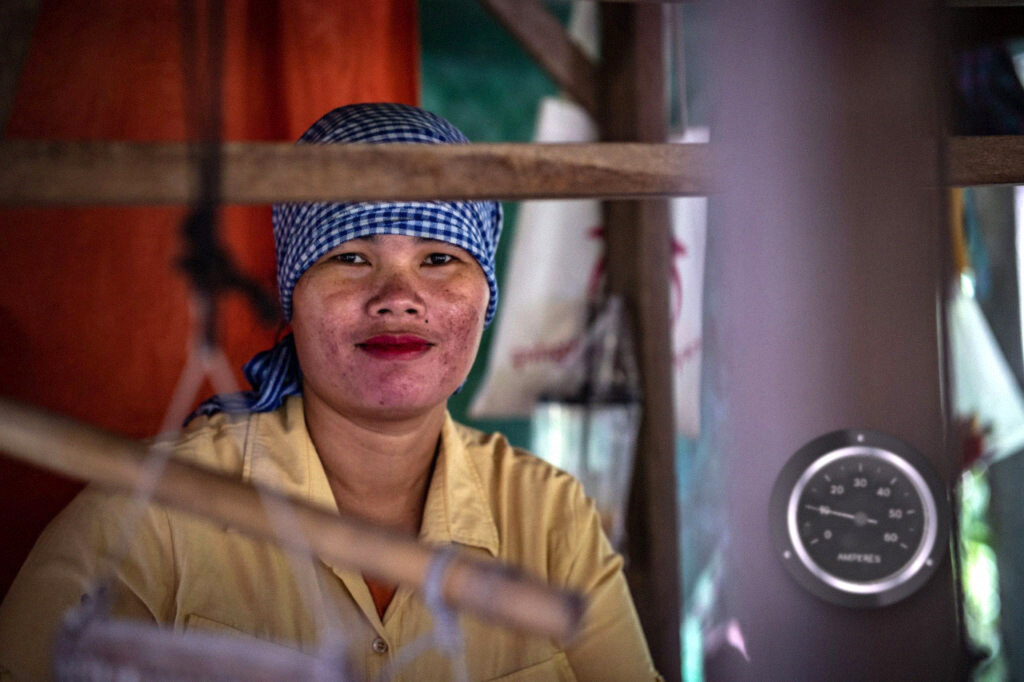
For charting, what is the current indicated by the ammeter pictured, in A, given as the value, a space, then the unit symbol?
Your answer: 10 A
